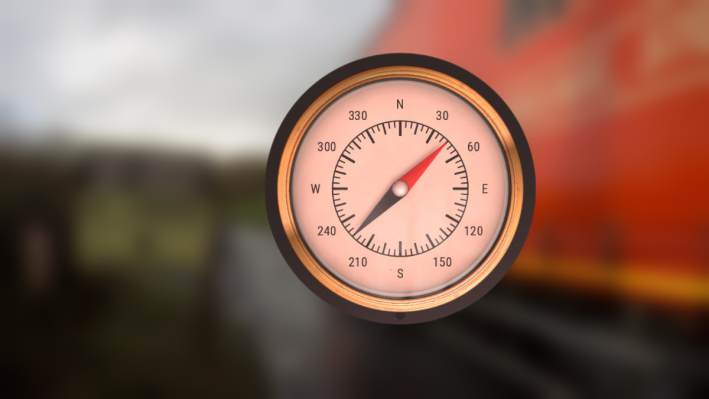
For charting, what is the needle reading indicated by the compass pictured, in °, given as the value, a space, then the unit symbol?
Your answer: 45 °
